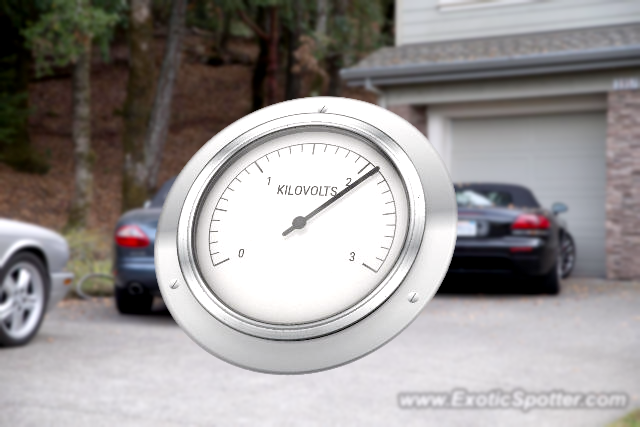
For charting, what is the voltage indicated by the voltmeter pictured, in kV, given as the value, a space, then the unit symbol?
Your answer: 2.1 kV
